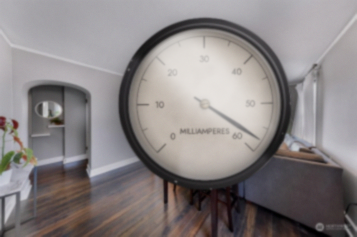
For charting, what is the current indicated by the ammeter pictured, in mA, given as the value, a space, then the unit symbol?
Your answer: 57.5 mA
